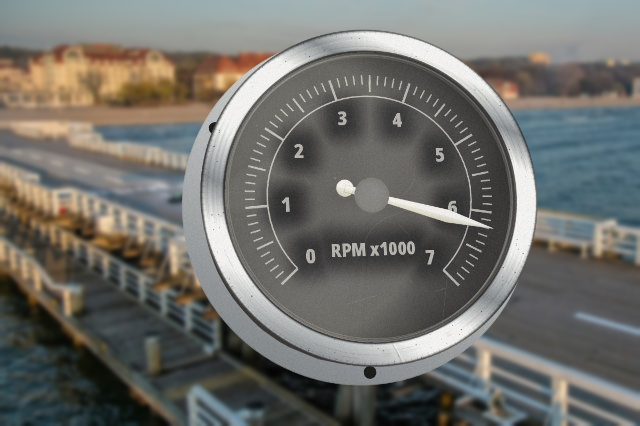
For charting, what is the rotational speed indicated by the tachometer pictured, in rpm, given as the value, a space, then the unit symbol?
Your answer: 6200 rpm
